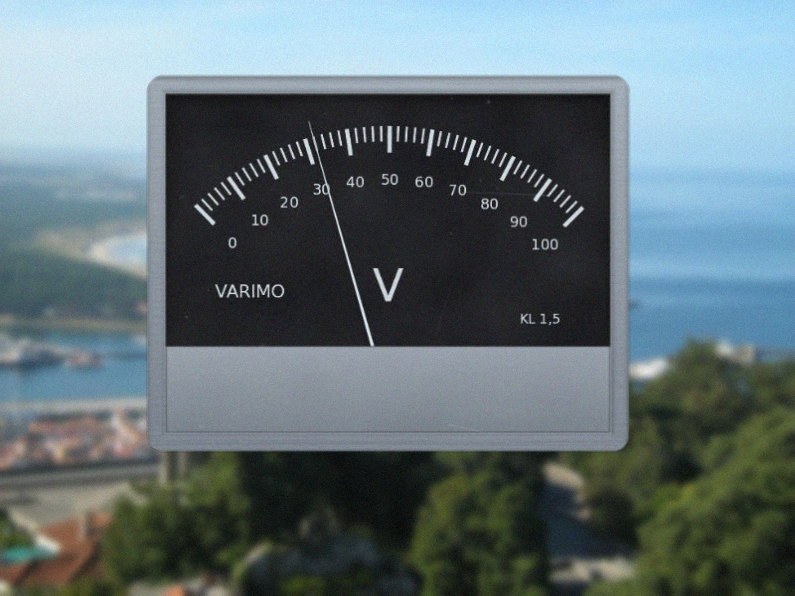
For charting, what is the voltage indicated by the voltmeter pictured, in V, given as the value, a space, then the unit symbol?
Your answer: 32 V
